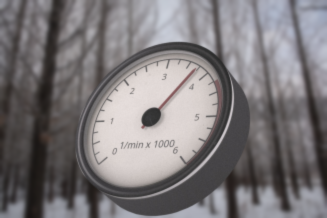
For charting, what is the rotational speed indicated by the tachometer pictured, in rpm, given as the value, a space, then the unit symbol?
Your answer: 3750 rpm
